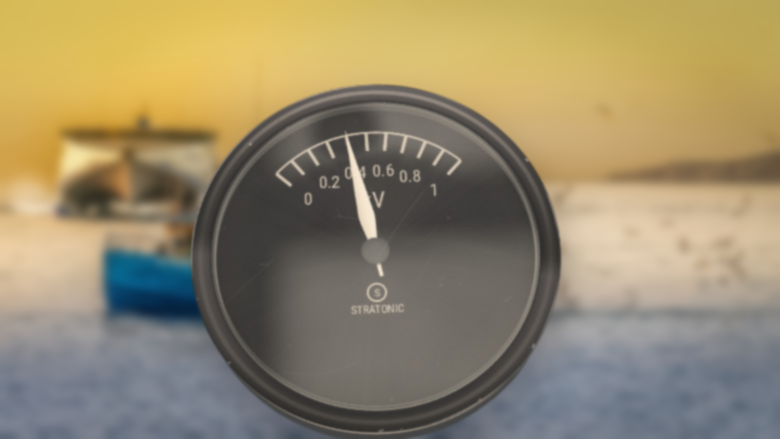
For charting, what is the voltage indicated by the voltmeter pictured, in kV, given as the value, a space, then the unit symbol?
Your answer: 0.4 kV
